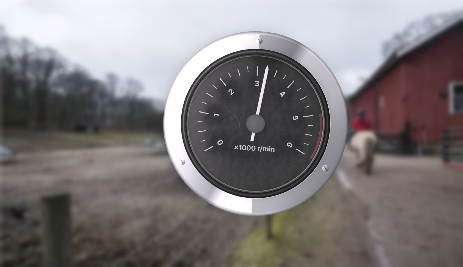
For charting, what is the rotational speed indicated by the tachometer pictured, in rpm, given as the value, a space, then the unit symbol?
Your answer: 3250 rpm
